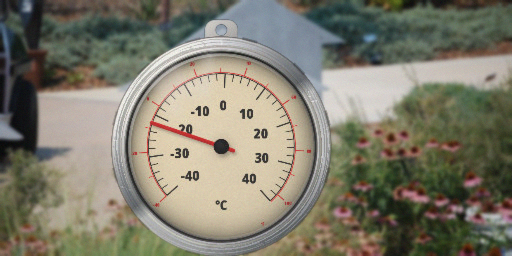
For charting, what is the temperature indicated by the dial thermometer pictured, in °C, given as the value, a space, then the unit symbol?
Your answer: -22 °C
